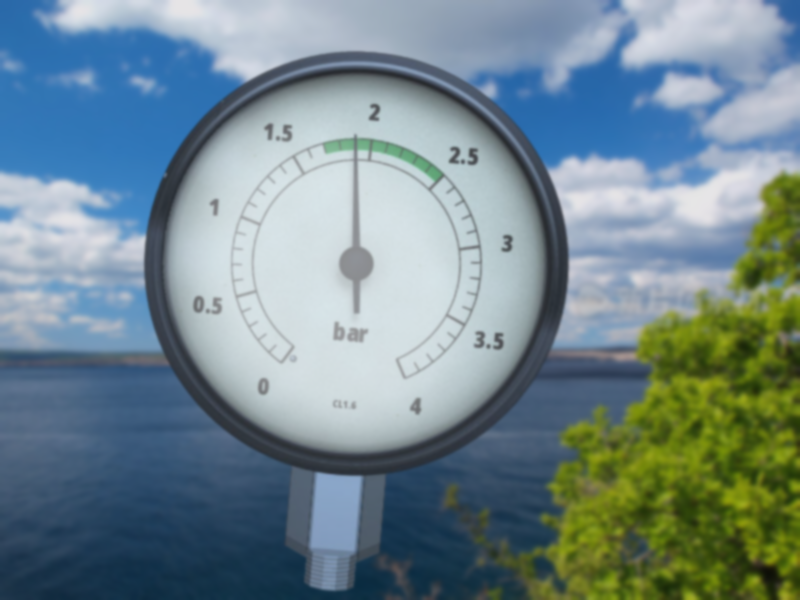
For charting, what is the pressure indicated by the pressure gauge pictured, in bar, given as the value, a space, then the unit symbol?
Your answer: 1.9 bar
